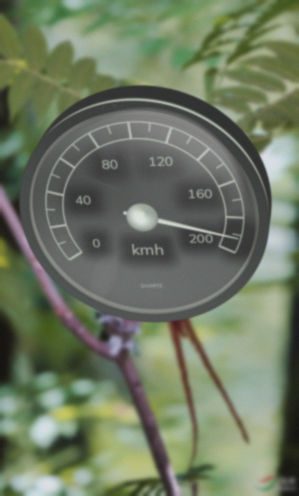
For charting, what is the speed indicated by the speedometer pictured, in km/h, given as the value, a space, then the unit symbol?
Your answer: 190 km/h
